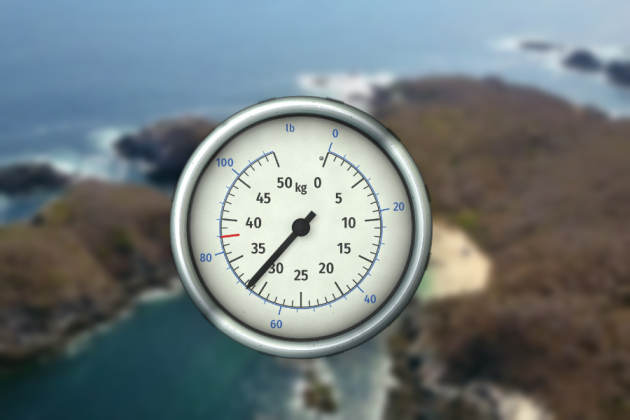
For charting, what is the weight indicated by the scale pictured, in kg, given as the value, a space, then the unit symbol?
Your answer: 31.5 kg
